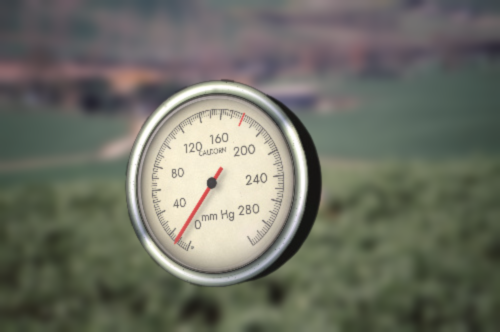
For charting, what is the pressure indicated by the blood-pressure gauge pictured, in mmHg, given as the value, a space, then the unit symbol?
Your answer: 10 mmHg
